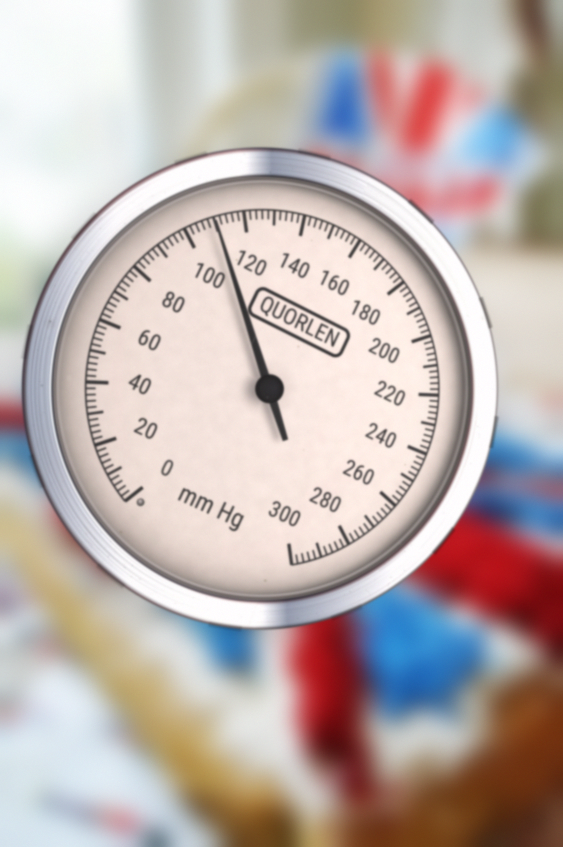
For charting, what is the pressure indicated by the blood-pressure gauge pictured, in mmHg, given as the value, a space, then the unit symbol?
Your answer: 110 mmHg
